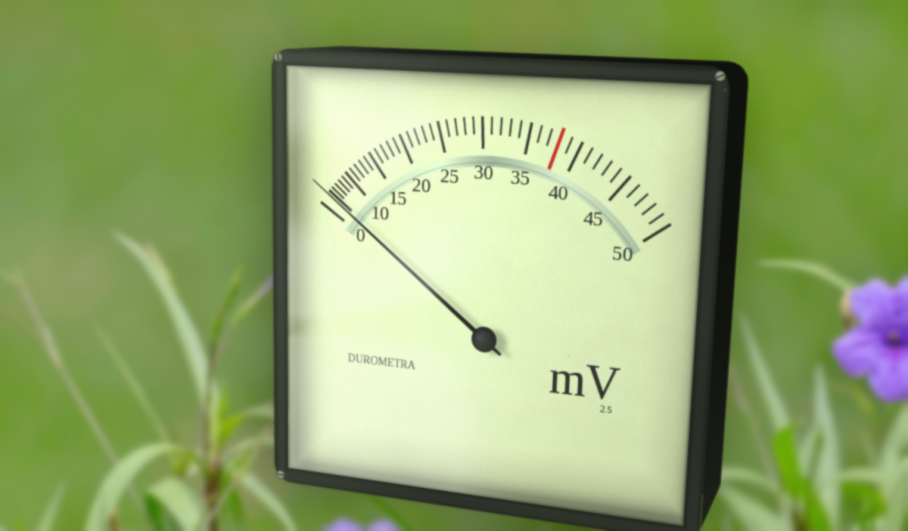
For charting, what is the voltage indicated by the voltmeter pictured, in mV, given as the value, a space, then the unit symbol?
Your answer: 5 mV
